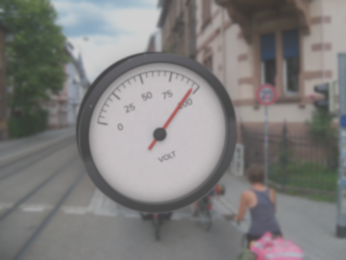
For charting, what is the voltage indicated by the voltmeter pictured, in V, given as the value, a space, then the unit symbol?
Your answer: 95 V
